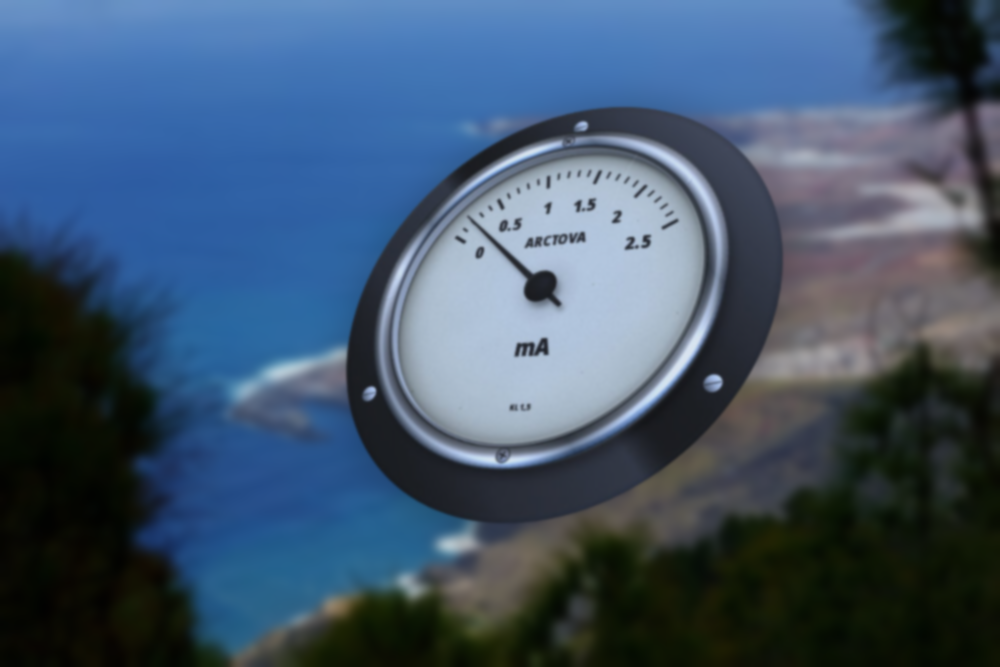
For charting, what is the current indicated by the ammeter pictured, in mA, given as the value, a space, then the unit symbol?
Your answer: 0.2 mA
